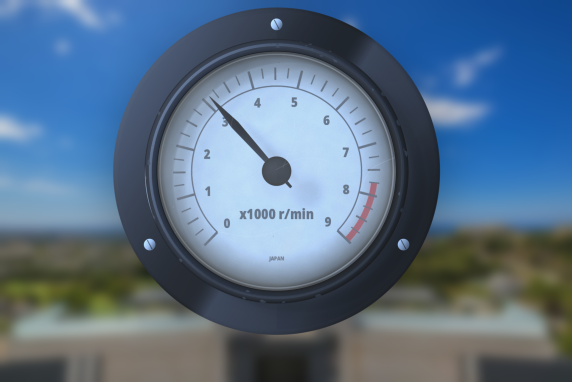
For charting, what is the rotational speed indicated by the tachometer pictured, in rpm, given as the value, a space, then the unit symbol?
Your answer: 3125 rpm
